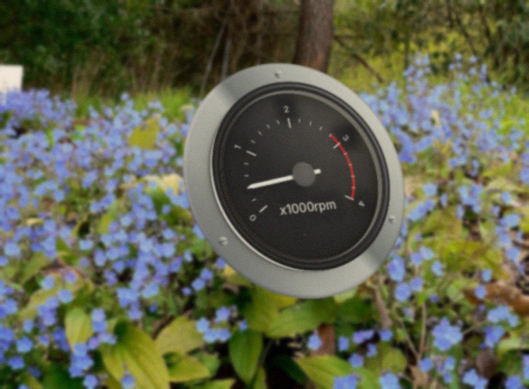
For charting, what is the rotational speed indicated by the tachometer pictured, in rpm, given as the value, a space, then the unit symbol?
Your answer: 400 rpm
